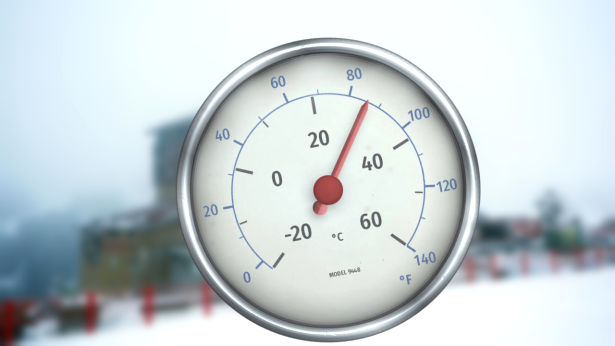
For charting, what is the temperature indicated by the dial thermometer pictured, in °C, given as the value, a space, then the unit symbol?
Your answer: 30 °C
